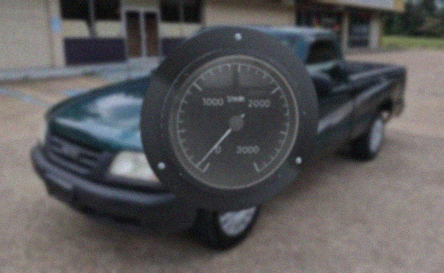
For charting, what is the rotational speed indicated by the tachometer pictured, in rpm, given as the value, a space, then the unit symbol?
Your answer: 100 rpm
